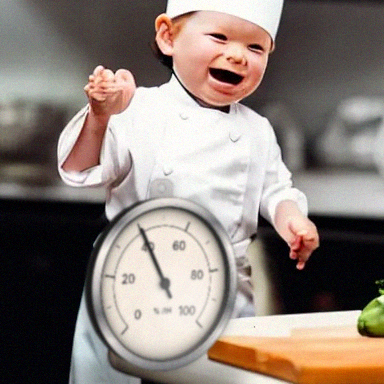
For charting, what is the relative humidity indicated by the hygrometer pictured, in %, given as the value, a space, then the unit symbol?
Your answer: 40 %
